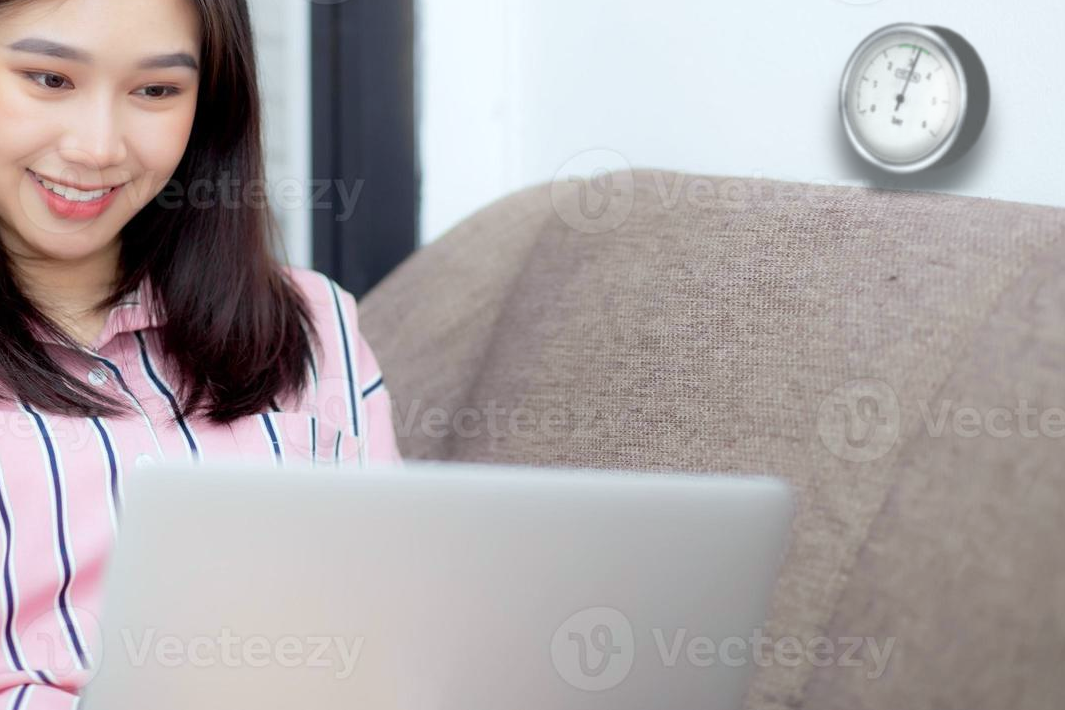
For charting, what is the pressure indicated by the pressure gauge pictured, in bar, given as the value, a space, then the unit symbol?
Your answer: 3.25 bar
